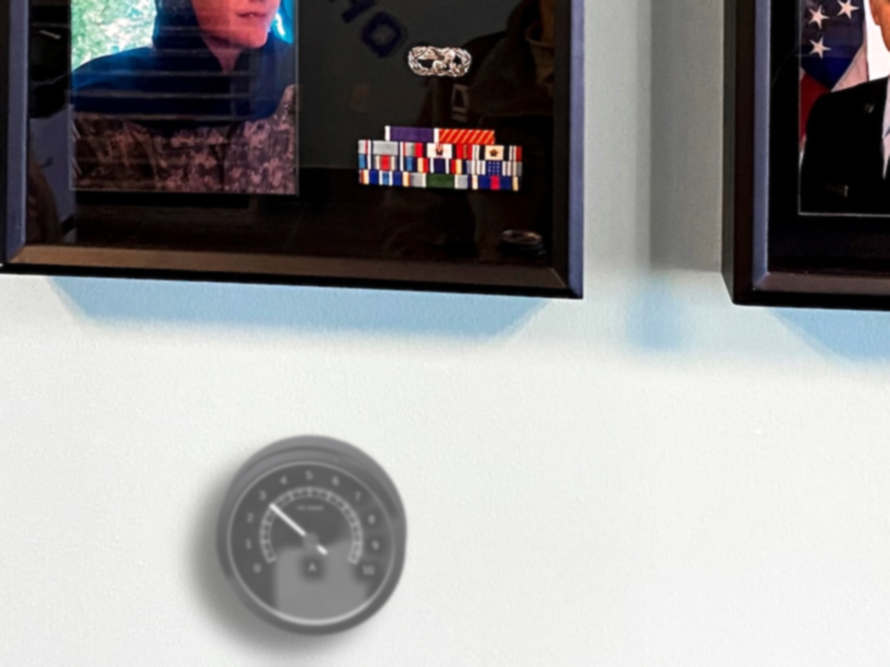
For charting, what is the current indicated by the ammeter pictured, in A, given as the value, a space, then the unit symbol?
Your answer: 3 A
